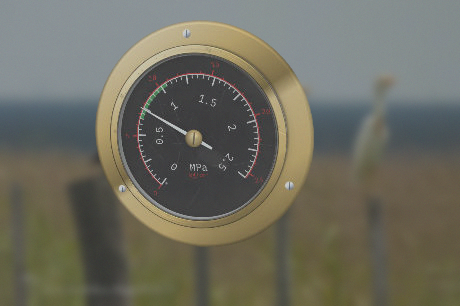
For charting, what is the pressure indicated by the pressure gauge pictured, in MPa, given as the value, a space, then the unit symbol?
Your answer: 0.75 MPa
